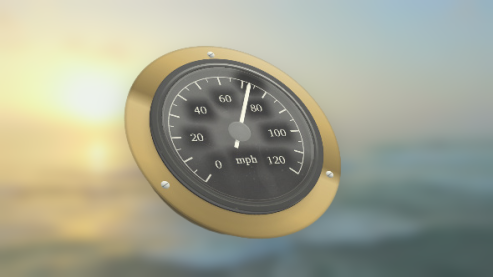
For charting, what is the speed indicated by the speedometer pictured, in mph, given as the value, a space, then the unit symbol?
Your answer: 72.5 mph
